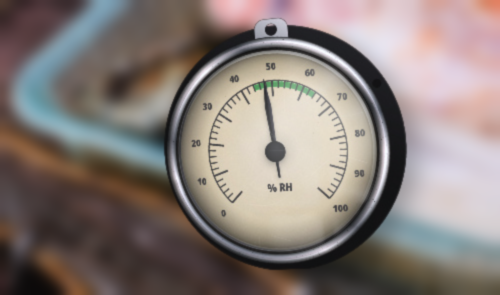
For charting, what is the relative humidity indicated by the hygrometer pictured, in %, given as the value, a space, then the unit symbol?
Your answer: 48 %
